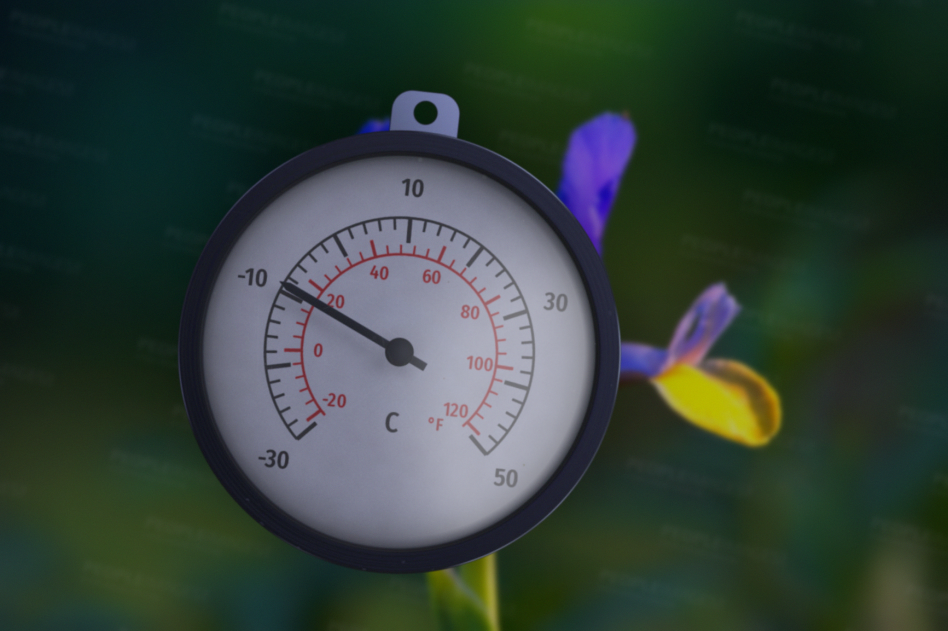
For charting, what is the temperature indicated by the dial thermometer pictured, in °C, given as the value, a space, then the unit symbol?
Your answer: -9 °C
